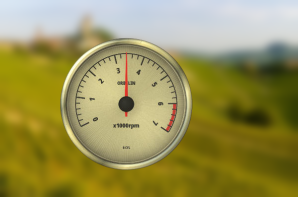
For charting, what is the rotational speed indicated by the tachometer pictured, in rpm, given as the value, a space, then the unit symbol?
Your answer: 3400 rpm
